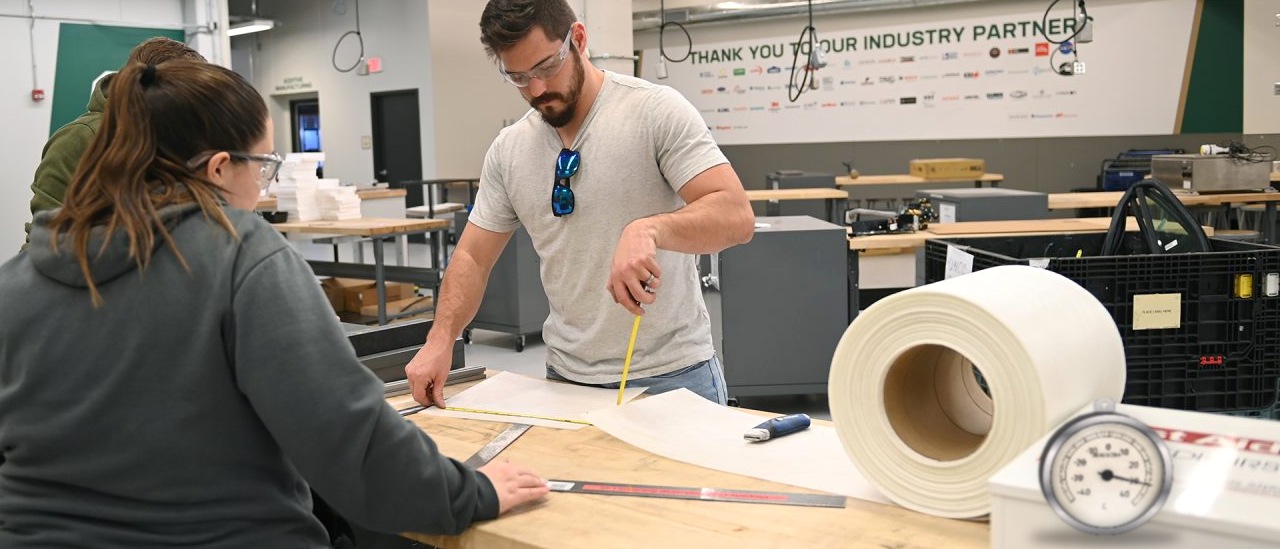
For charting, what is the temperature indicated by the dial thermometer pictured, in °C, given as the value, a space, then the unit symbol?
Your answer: 30 °C
